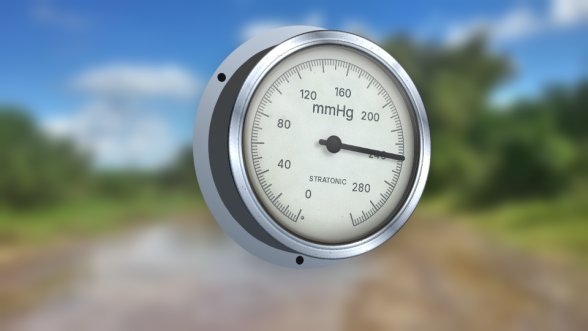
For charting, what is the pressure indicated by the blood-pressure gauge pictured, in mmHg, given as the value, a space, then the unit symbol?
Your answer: 240 mmHg
